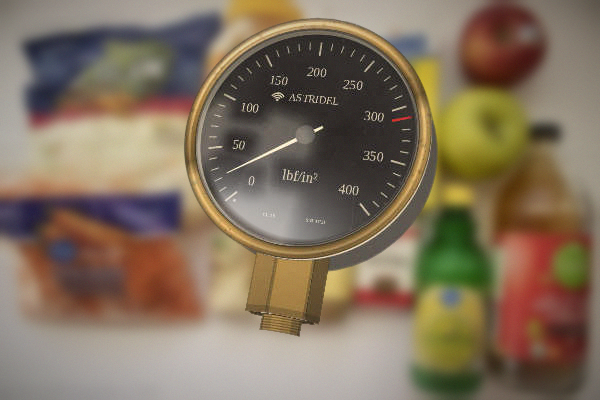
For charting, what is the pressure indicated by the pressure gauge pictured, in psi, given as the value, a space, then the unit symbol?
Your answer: 20 psi
